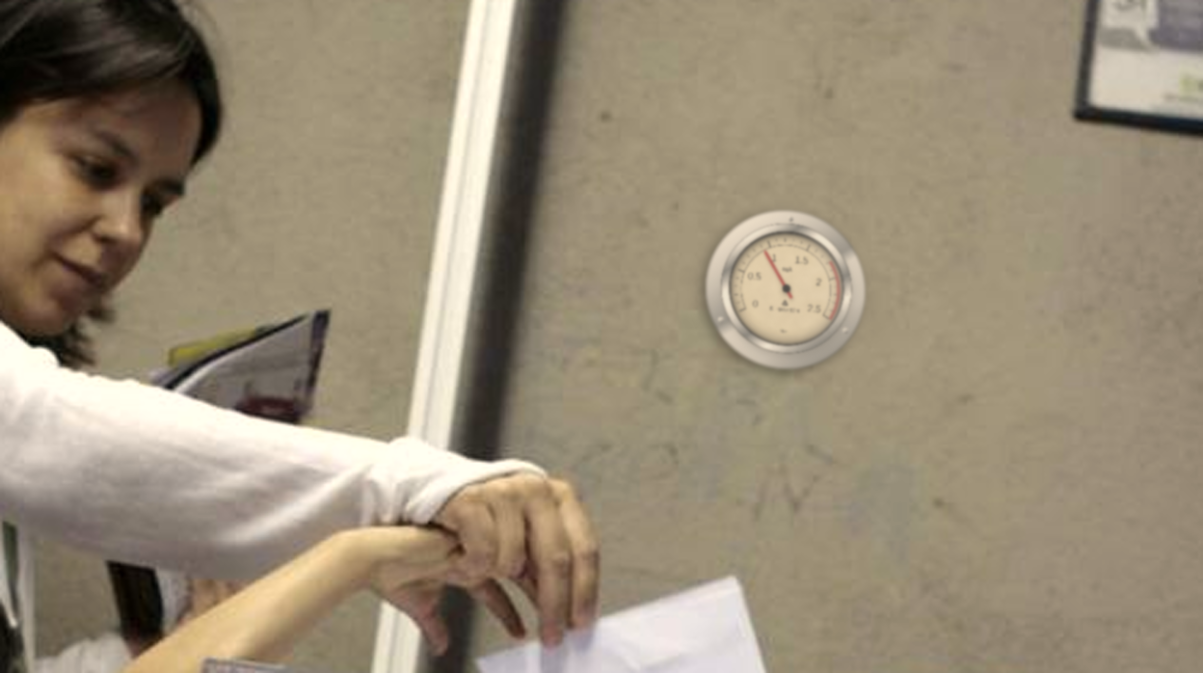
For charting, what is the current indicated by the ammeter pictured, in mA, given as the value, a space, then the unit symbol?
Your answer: 0.9 mA
